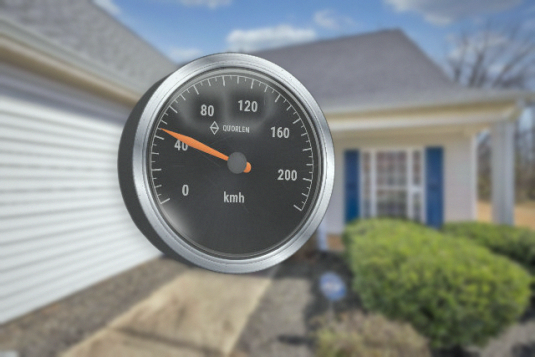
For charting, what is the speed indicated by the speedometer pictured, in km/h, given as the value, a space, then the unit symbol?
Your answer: 45 km/h
